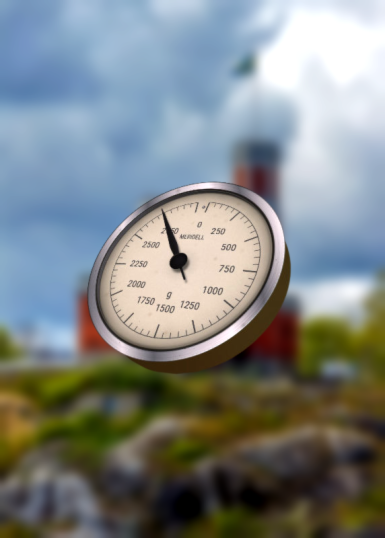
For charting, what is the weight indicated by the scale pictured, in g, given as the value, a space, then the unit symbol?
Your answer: 2750 g
